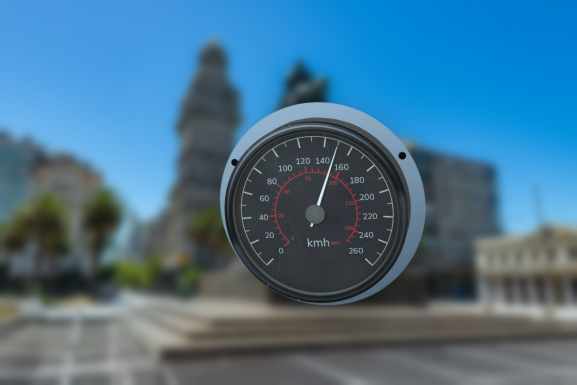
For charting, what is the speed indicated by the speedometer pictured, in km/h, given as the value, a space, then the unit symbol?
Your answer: 150 km/h
